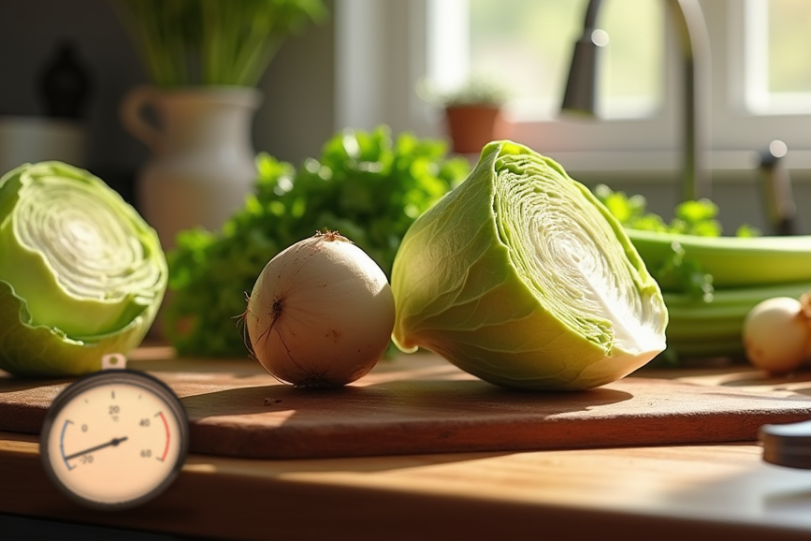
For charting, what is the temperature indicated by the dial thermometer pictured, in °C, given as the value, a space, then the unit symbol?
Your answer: -15 °C
